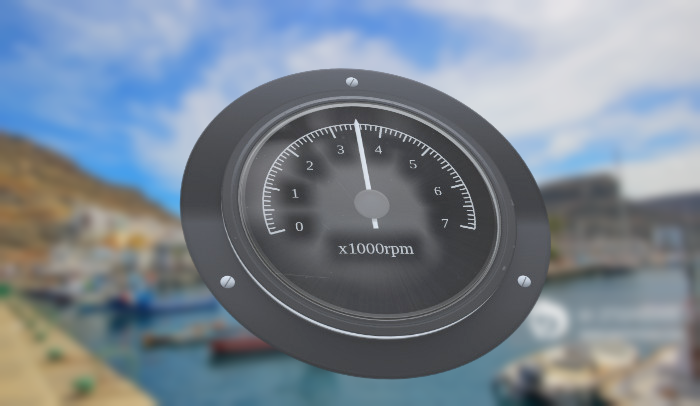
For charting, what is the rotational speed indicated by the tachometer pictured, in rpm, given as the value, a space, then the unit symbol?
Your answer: 3500 rpm
